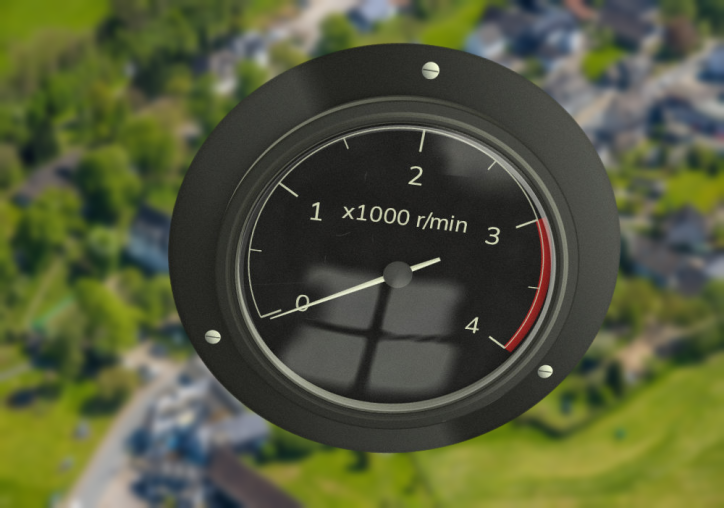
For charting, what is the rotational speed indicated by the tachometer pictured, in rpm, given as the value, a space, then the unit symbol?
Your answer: 0 rpm
